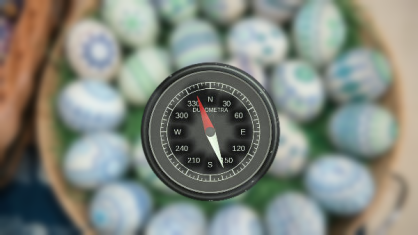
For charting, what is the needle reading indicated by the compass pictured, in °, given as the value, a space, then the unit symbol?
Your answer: 340 °
